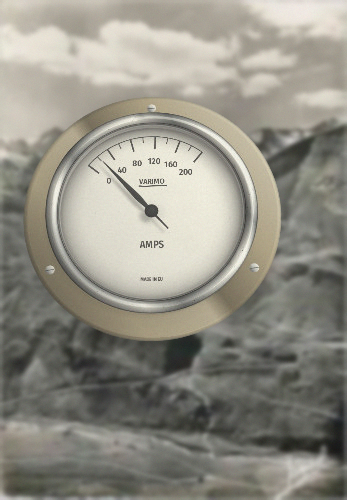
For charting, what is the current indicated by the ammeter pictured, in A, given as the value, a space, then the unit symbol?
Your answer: 20 A
